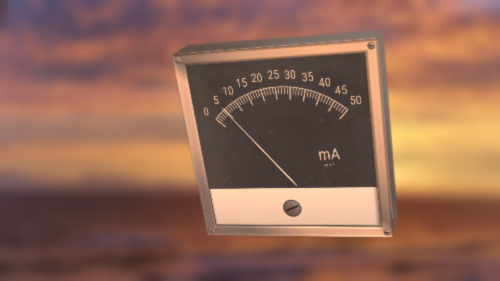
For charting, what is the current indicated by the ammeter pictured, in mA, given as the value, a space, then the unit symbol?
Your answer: 5 mA
